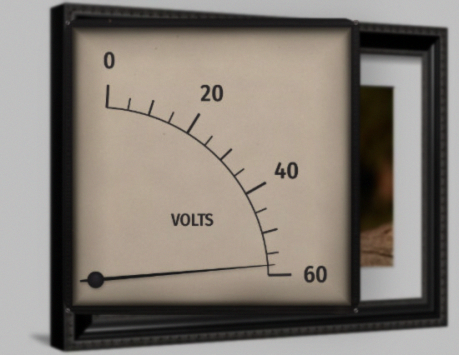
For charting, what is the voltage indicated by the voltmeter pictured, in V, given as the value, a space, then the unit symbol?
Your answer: 57.5 V
